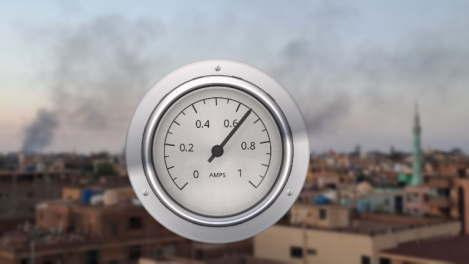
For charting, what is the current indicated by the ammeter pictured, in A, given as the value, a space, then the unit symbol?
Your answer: 0.65 A
